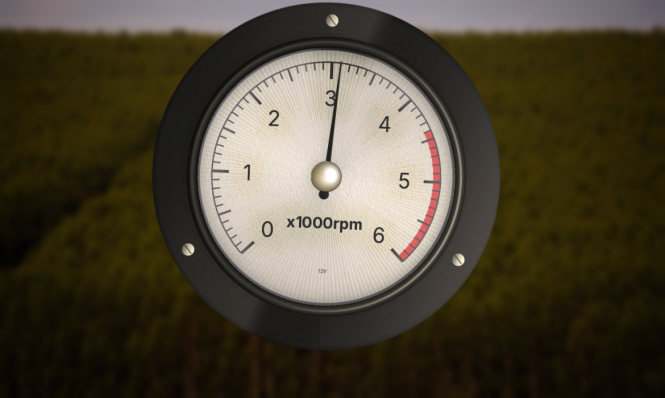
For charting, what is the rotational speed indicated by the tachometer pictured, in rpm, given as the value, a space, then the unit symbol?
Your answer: 3100 rpm
